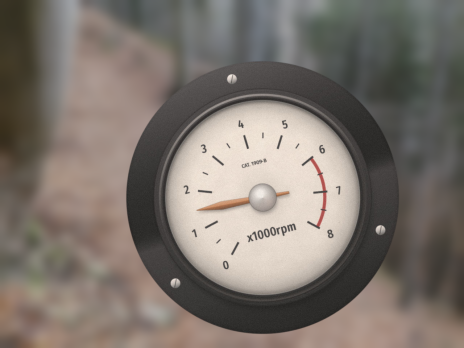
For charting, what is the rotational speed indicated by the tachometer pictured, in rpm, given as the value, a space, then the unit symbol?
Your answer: 1500 rpm
